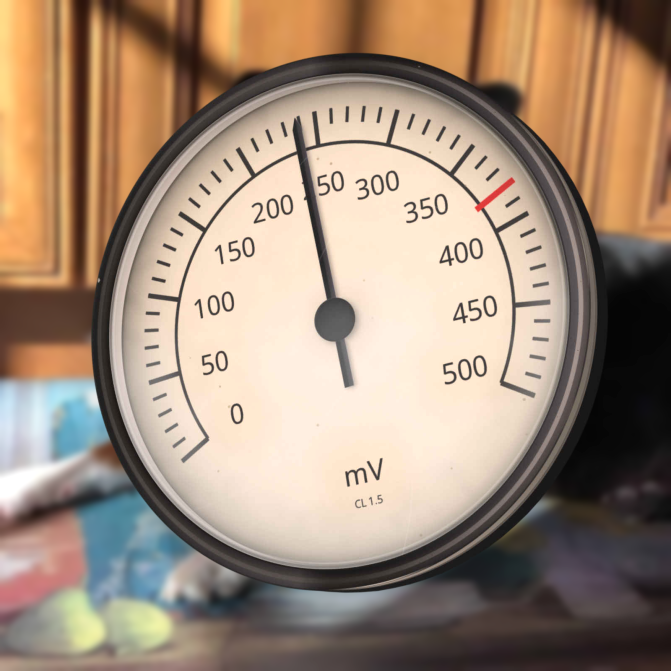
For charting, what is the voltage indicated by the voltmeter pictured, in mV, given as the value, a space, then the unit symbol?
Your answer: 240 mV
